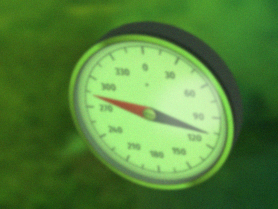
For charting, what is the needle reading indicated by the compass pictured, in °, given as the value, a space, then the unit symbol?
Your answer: 285 °
